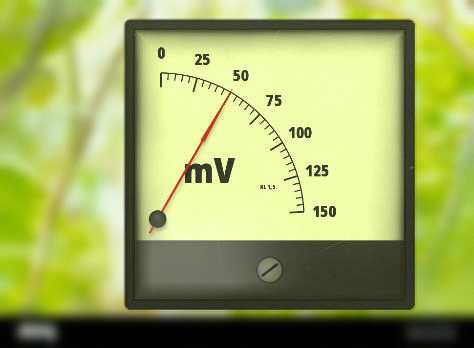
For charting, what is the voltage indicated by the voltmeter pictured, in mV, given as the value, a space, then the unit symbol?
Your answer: 50 mV
